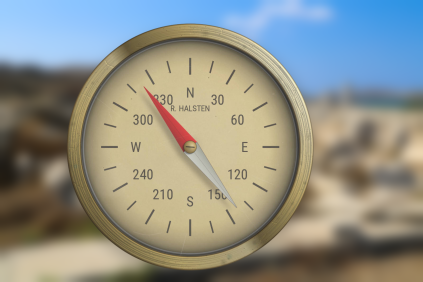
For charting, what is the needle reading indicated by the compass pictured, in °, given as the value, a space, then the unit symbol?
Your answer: 322.5 °
